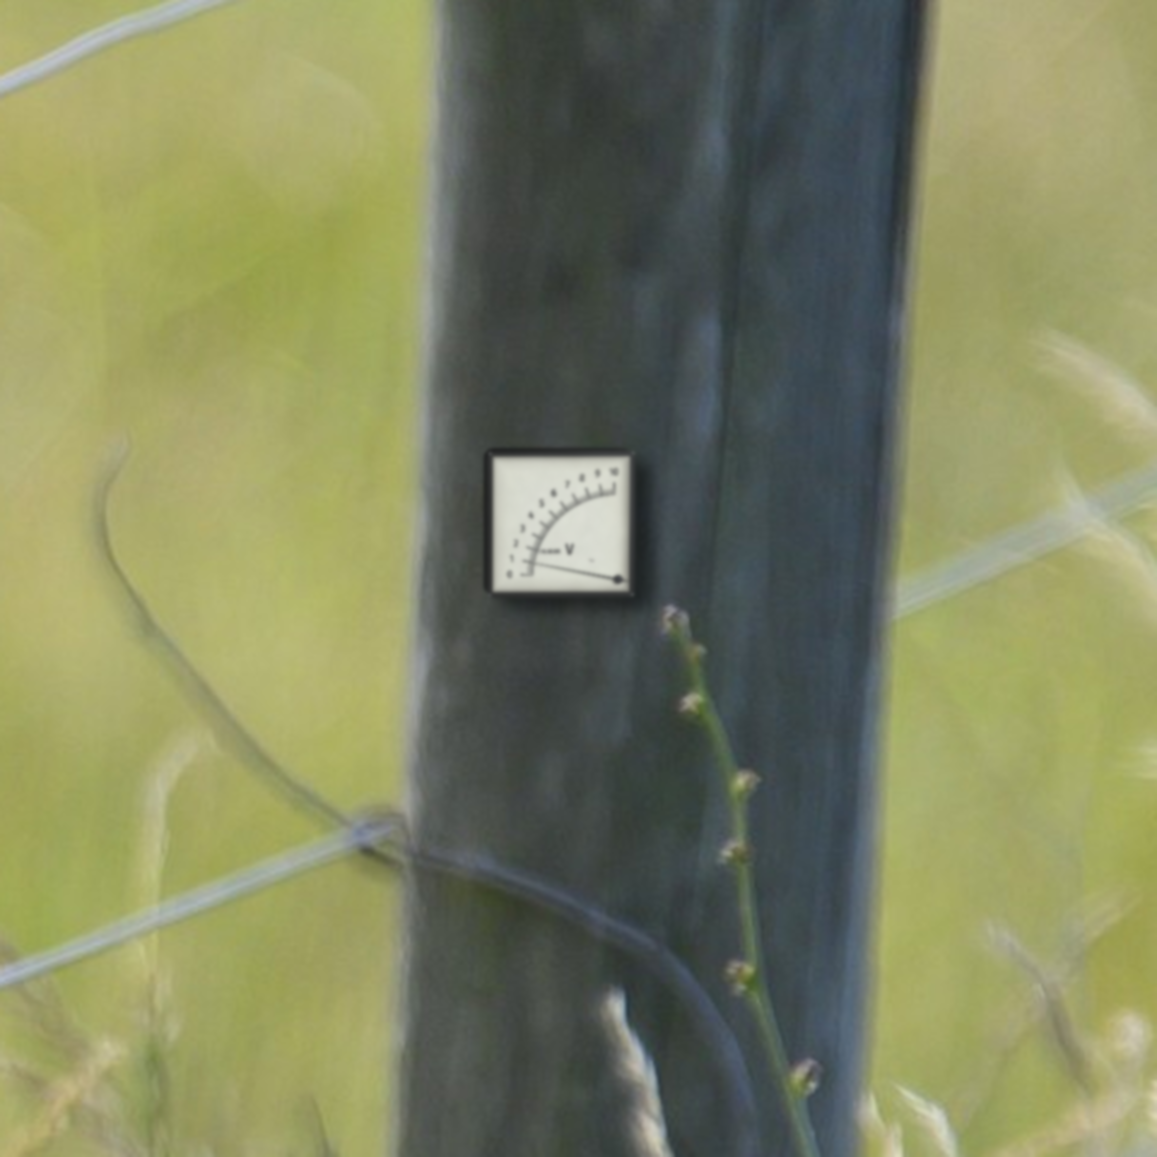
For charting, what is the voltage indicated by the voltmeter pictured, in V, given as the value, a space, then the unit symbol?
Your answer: 1 V
